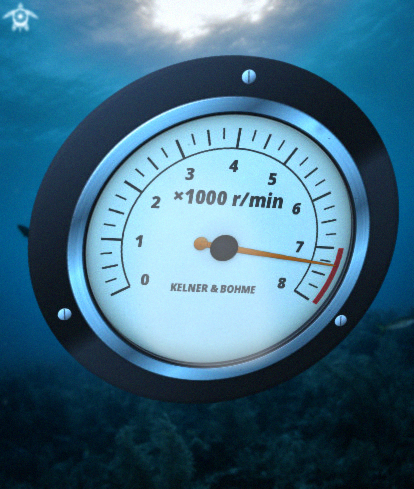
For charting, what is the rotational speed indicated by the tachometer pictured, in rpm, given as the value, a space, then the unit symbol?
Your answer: 7250 rpm
